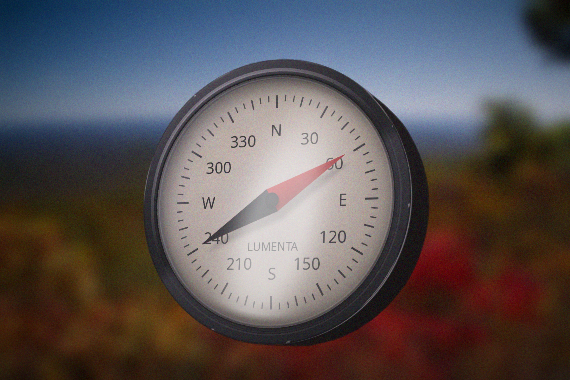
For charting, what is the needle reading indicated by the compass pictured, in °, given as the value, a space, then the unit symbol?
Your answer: 60 °
